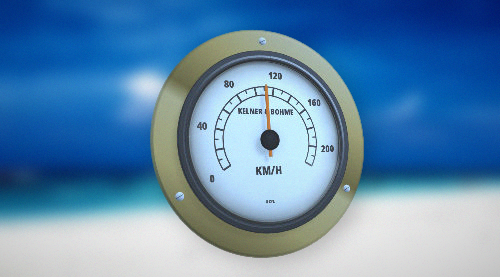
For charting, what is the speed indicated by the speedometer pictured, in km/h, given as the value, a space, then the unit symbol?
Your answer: 110 km/h
